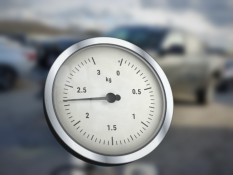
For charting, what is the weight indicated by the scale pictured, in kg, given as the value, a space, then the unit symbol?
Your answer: 2.3 kg
